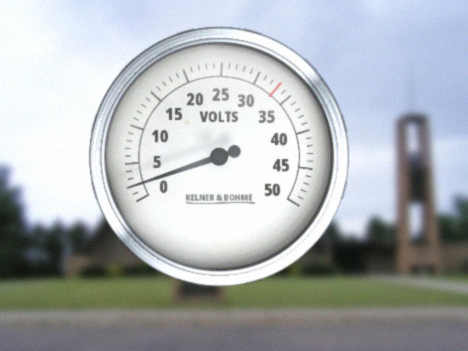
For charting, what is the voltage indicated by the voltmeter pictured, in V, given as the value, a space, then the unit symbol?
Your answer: 2 V
